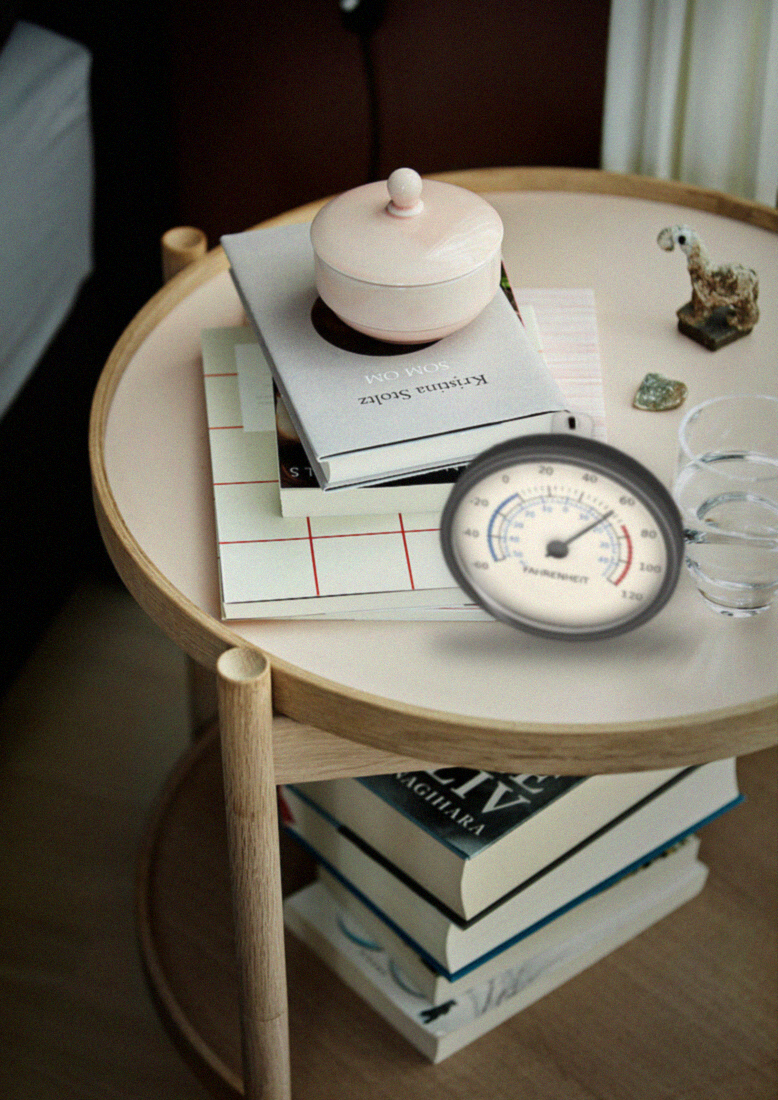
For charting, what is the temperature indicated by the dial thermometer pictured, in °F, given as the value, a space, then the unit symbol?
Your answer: 60 °F
